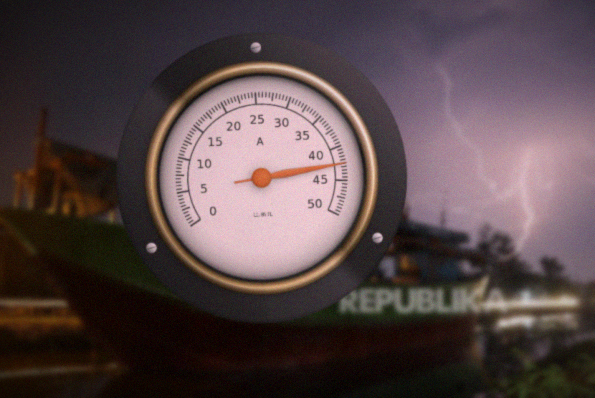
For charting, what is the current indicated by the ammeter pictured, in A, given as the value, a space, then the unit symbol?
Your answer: 42.5 A
